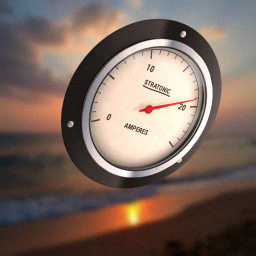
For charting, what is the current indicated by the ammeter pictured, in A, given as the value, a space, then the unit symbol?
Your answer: 19 A
